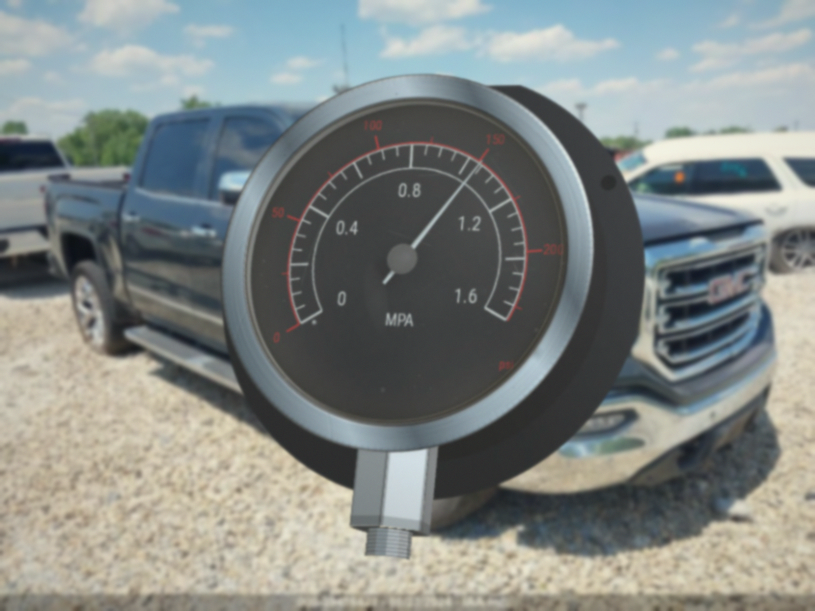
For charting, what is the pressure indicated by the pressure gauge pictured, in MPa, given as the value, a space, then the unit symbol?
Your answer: 1.05 MPa
